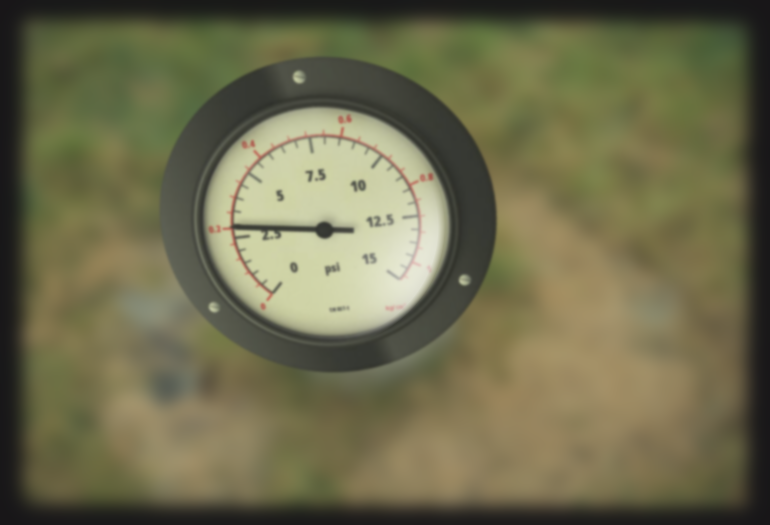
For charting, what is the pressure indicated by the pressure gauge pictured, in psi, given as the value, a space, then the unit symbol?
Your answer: 3 psi
